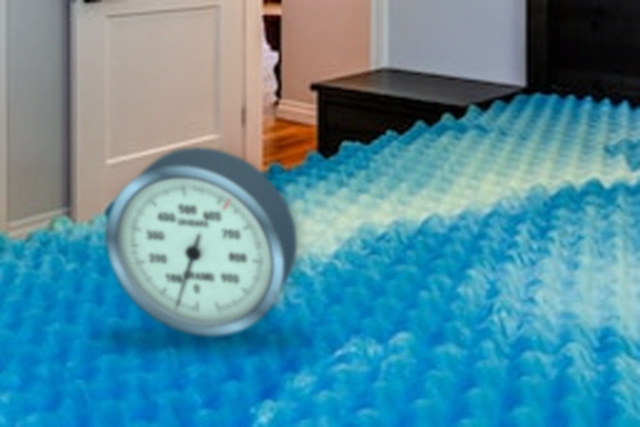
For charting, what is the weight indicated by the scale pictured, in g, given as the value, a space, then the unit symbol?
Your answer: 50 g
